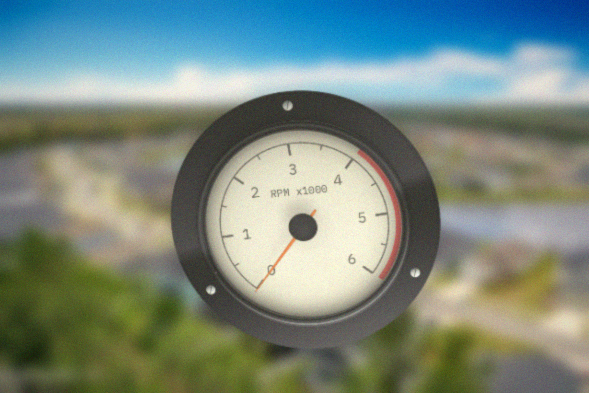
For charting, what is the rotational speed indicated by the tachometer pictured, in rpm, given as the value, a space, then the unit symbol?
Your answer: 0 rpm
